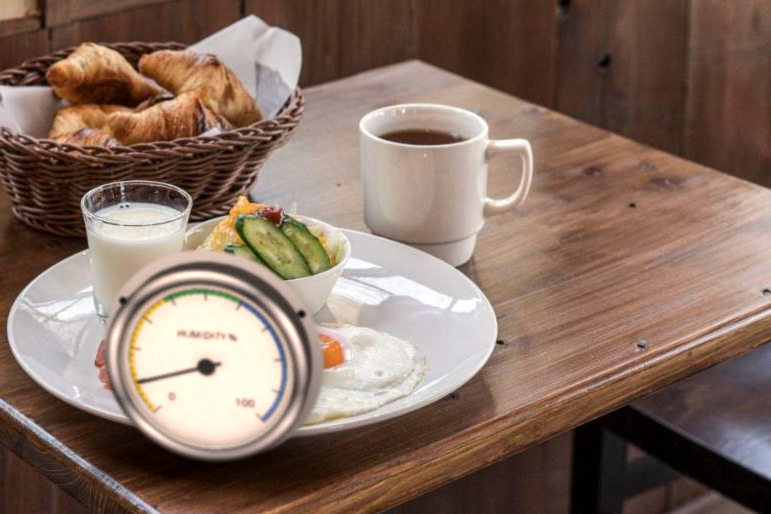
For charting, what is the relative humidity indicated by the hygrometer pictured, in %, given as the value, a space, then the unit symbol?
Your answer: 10 %
